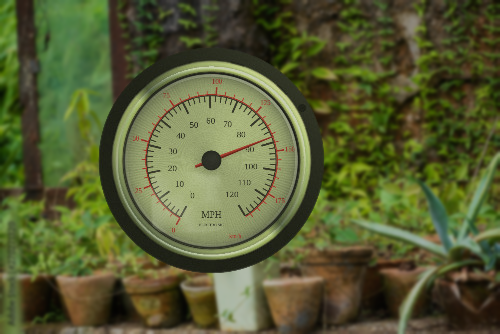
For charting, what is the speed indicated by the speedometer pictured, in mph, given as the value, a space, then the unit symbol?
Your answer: 88 mph
